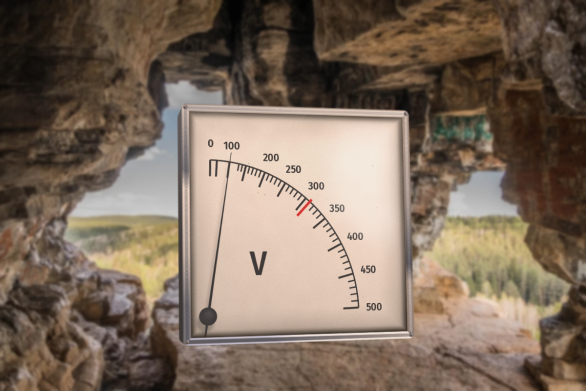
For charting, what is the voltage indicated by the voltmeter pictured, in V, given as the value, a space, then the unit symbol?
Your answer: 100 V
